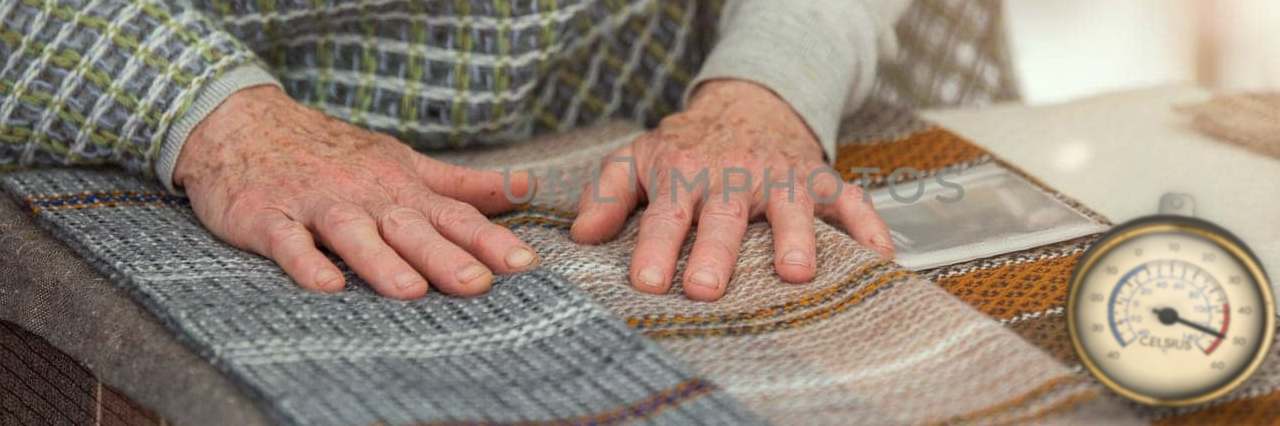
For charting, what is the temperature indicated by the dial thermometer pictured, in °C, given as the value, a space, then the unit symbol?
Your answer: 50 °C
